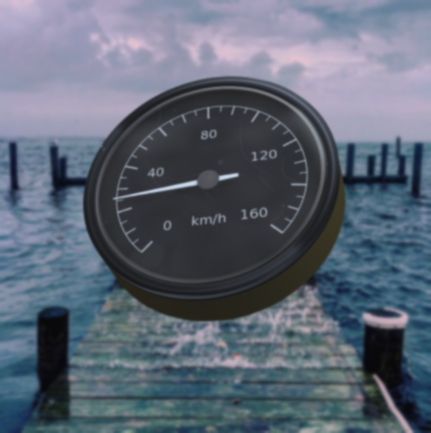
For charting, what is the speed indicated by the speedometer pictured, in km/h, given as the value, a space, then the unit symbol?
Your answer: 25 km/h
